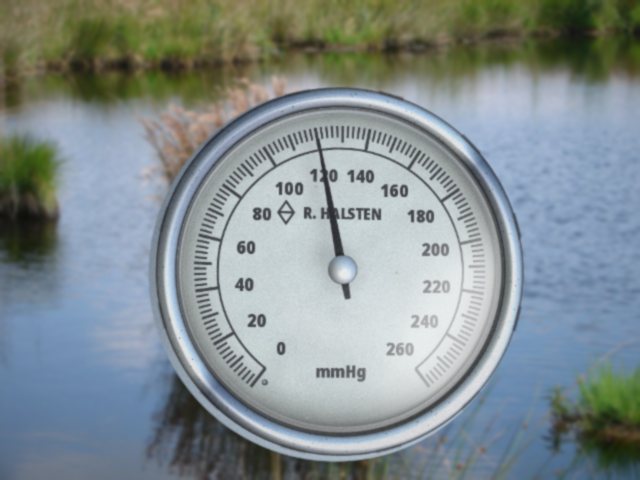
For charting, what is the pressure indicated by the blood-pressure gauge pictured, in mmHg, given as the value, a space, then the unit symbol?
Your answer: 120 mmHg
